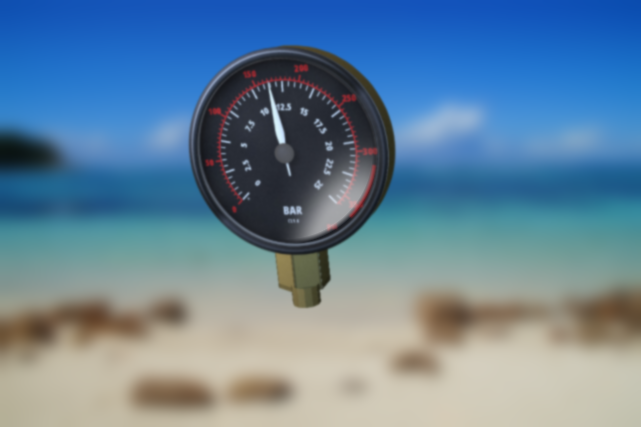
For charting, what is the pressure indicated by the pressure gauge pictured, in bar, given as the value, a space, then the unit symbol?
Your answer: 11.5 bar
